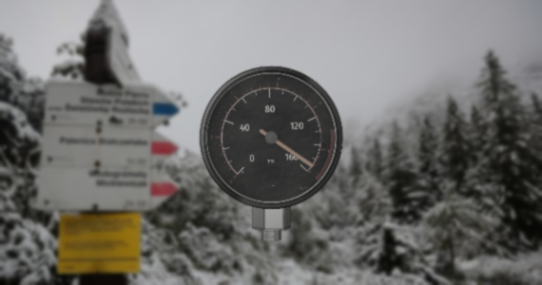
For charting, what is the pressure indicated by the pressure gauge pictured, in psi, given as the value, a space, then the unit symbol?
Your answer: 155 psi
